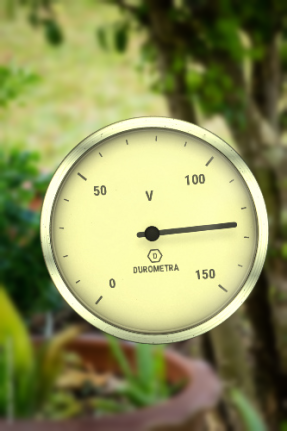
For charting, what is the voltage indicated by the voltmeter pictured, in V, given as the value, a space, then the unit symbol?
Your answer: 125 V
